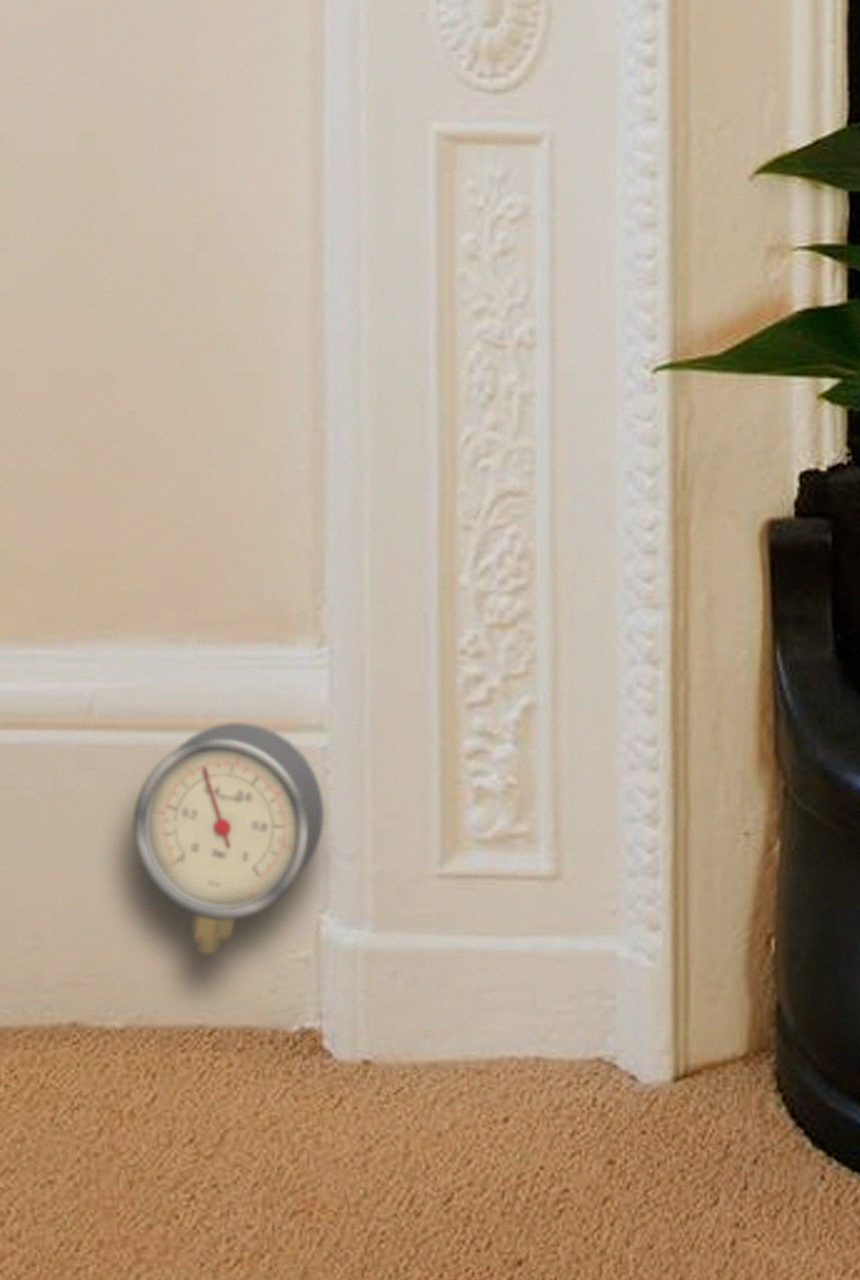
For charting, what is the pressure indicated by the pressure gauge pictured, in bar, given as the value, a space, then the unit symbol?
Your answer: 0.4 bar
